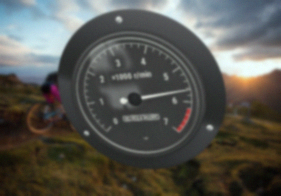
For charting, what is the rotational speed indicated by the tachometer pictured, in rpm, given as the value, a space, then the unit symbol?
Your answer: 5600 rpm
